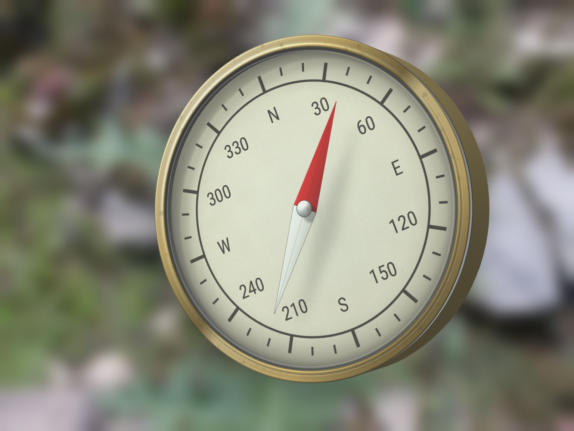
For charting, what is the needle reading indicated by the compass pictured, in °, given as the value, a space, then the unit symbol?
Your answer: 40 °
